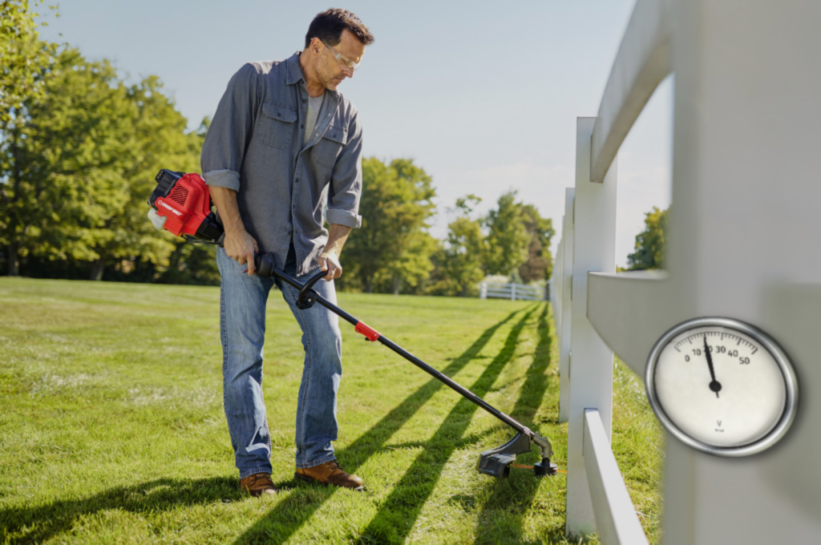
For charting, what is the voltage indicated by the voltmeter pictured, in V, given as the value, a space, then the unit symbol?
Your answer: 20 V
